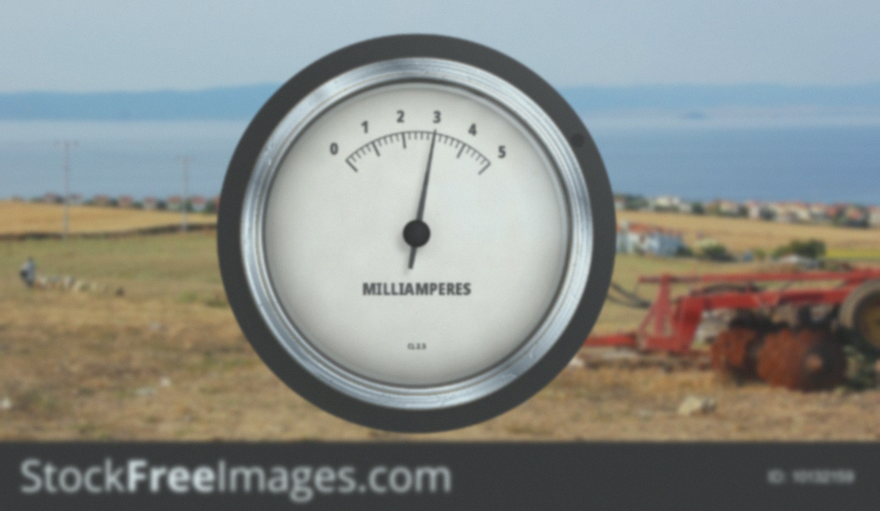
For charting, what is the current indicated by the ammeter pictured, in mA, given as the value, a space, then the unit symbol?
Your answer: 3 mA
